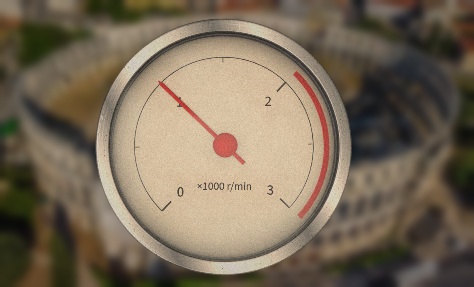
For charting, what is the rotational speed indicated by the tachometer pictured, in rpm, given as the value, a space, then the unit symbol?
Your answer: 1000 rpm
